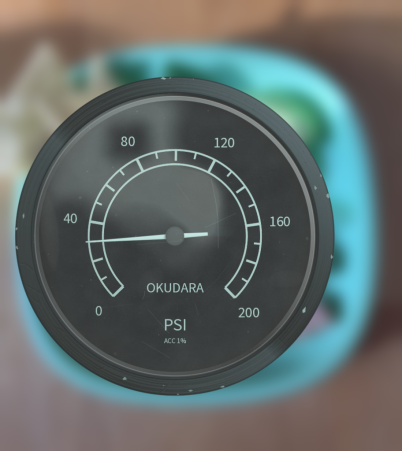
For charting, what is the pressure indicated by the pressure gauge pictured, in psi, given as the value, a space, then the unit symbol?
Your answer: 30 psi
